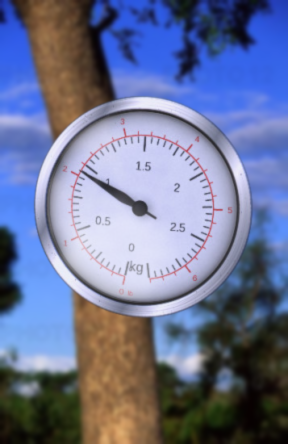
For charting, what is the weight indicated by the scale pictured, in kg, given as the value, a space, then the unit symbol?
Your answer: 0.95 kg
